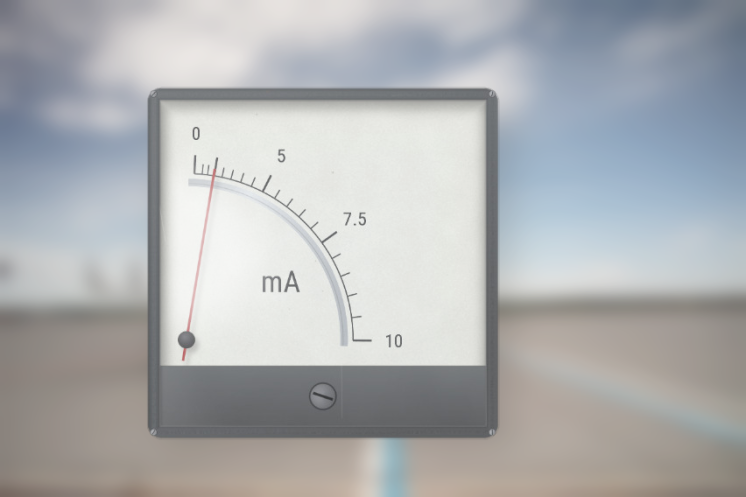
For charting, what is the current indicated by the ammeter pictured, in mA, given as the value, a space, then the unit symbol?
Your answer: 2.5 mA
